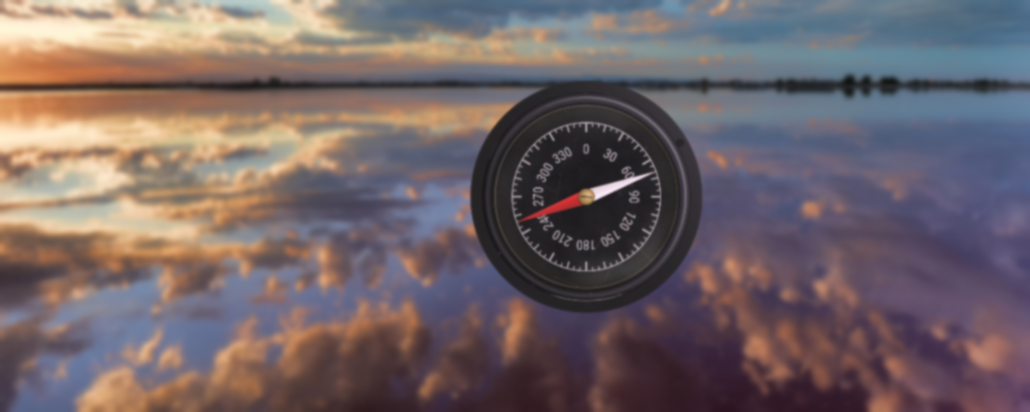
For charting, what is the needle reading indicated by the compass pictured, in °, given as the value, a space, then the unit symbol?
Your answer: 250 °
